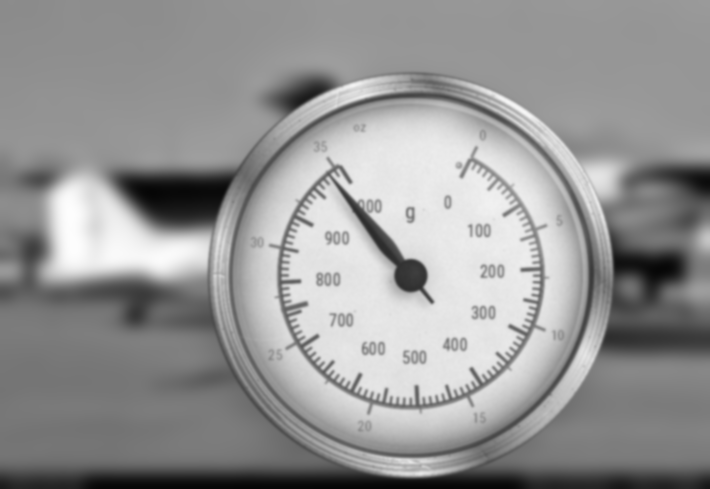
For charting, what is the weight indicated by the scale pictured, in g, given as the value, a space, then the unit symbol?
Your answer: 980 g
